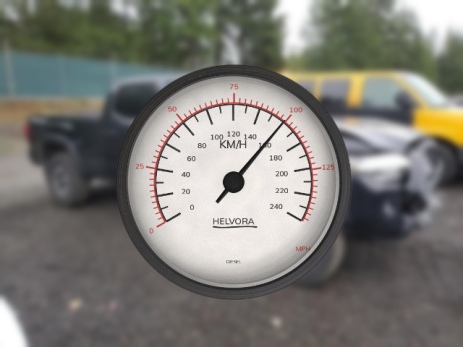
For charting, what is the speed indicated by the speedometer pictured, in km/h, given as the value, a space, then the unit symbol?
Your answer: 160 km/h
